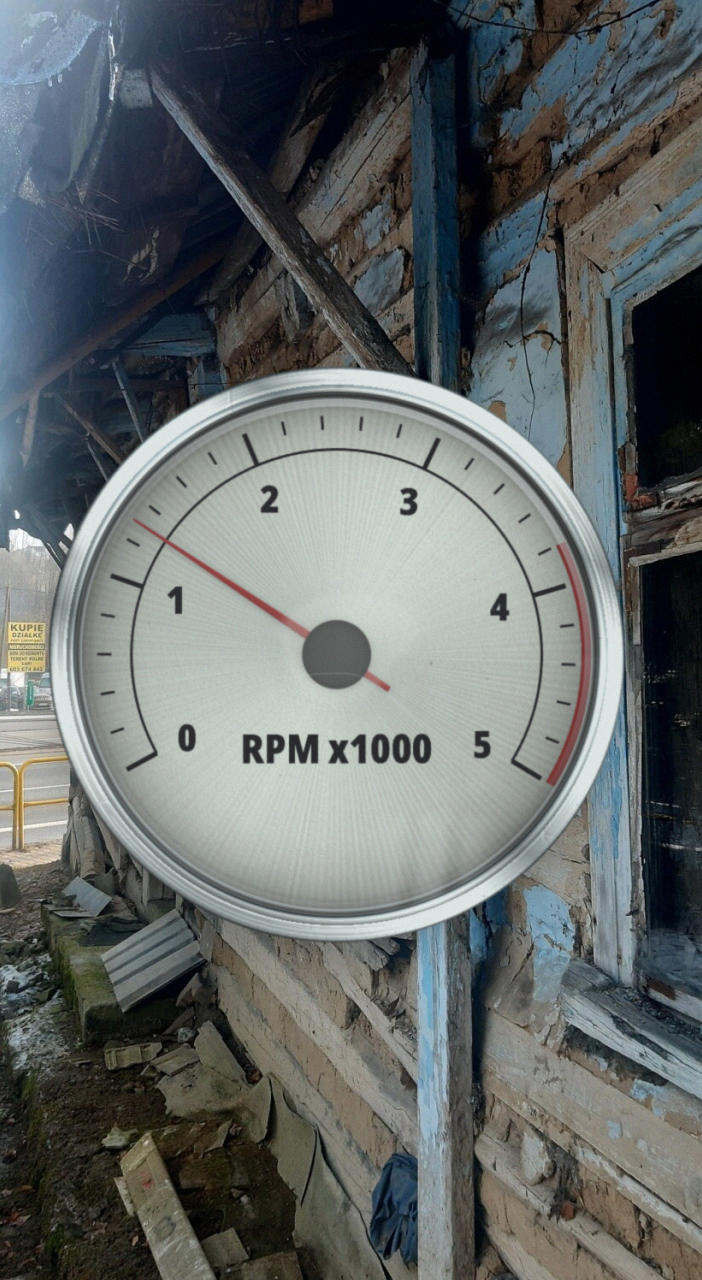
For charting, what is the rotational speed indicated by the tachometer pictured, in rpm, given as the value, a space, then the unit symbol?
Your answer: 1300 rpm
